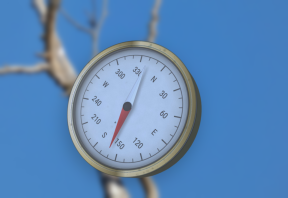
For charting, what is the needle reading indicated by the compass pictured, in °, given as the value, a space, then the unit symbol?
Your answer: 160 °
